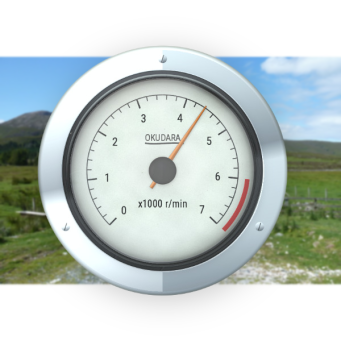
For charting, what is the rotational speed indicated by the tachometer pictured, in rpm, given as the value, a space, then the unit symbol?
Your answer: 4400 rpm
